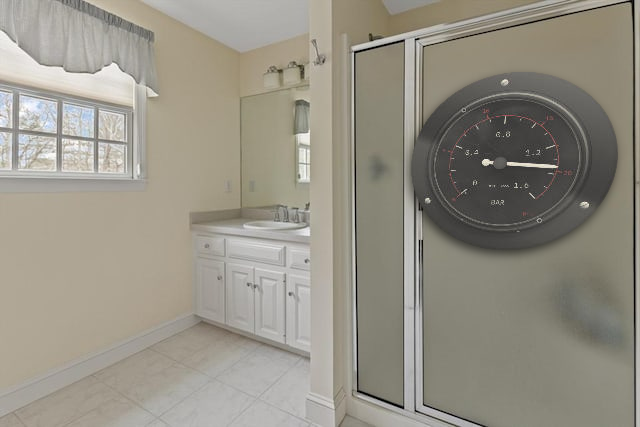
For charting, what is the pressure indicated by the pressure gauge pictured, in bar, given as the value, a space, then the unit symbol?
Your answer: 1.35 bar
